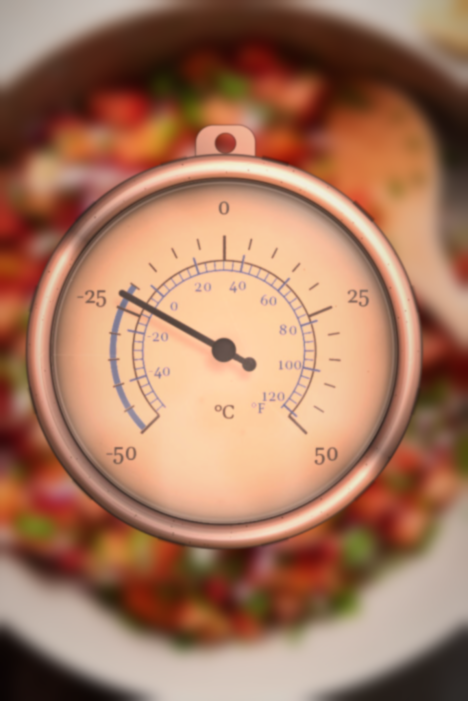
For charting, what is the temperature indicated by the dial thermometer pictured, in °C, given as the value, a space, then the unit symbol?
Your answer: -22.5 °C
